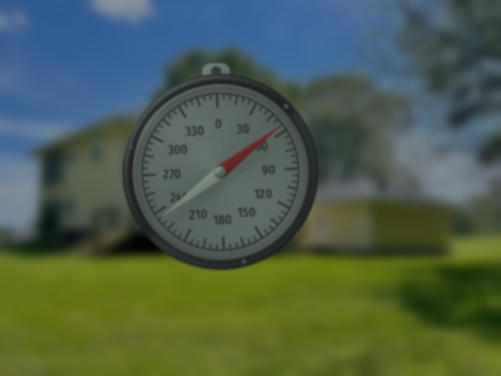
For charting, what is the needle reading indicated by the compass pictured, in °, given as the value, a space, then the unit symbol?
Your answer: 55 °
